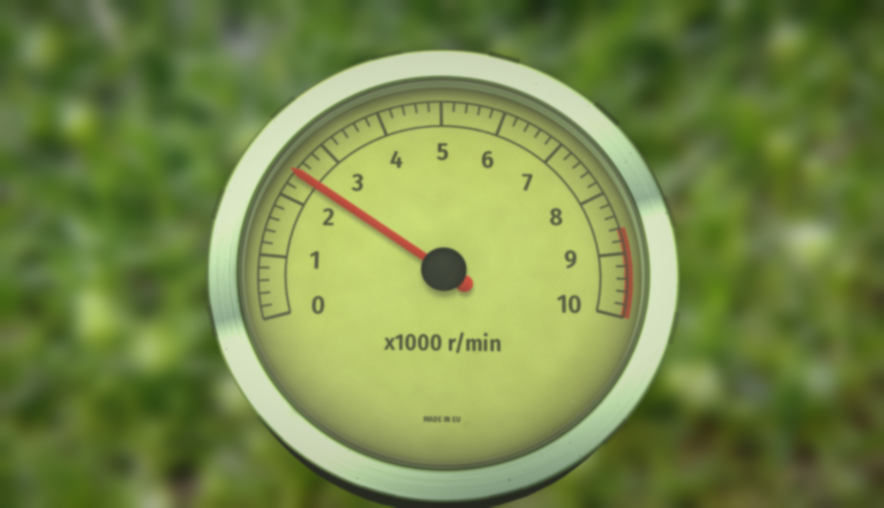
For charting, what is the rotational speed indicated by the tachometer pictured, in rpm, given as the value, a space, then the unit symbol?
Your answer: 2400 rpm
